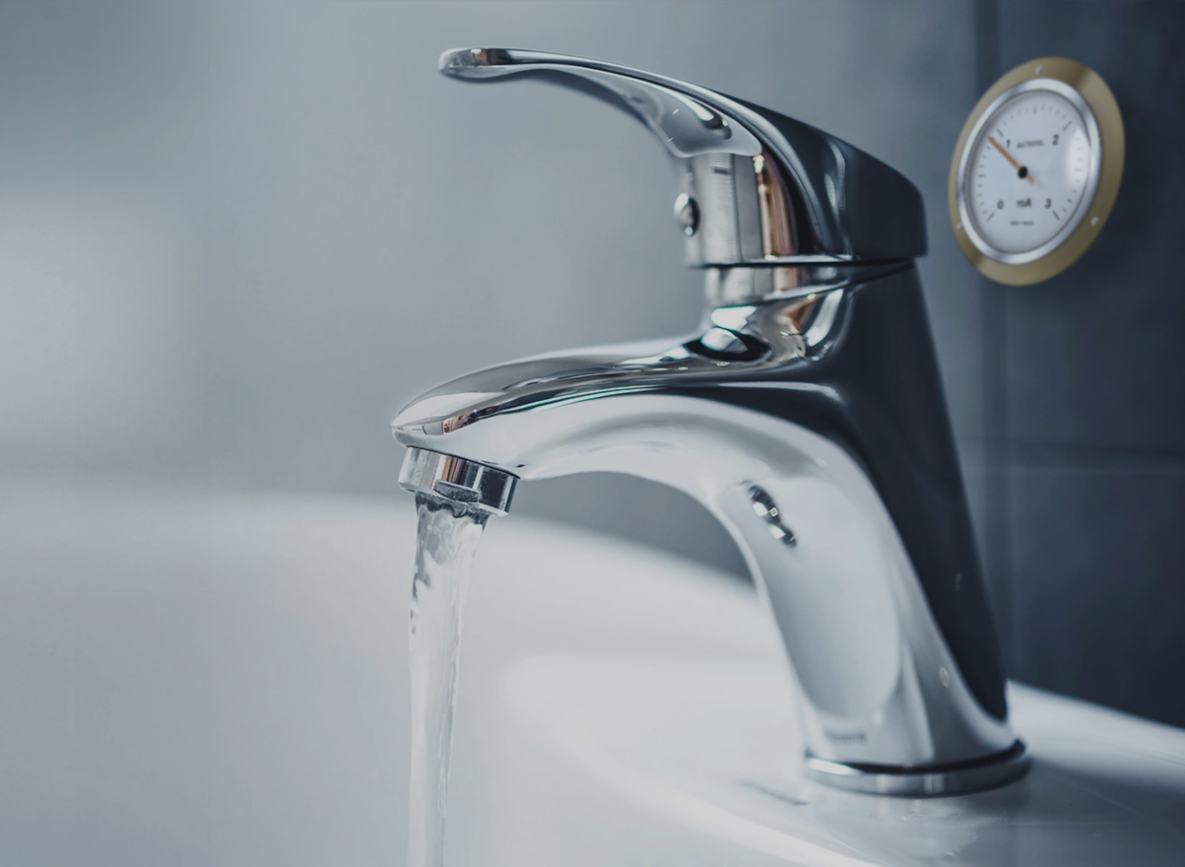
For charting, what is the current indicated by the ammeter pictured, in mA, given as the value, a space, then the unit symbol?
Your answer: 0.9 mA
